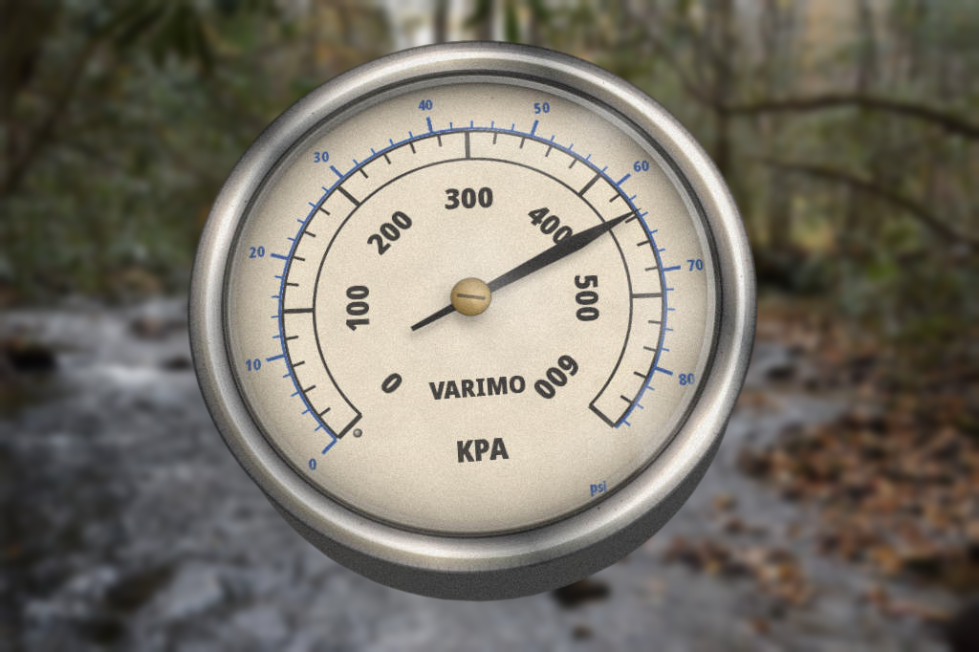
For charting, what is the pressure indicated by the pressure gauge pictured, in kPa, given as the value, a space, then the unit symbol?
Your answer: 440 kPa
